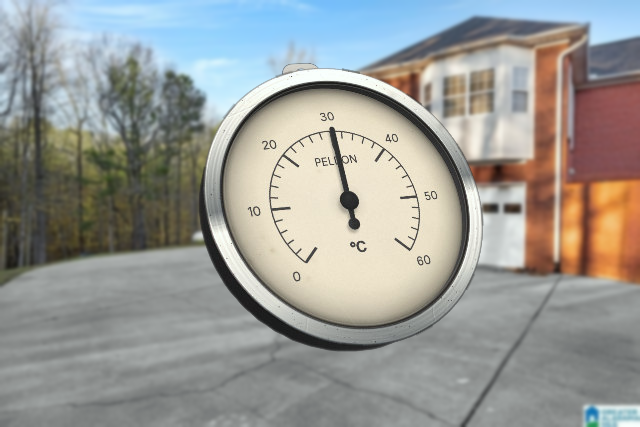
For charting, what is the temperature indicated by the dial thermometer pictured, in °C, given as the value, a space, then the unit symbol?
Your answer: 30 °C
